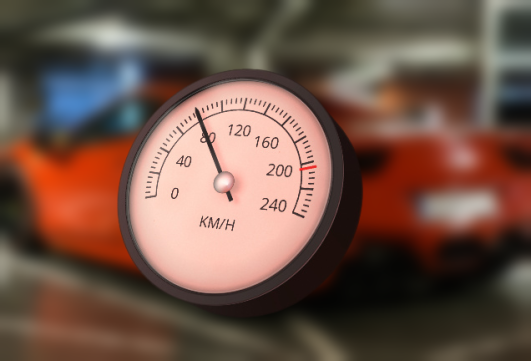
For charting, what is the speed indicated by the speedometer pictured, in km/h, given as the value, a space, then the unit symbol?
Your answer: 80 km/h
